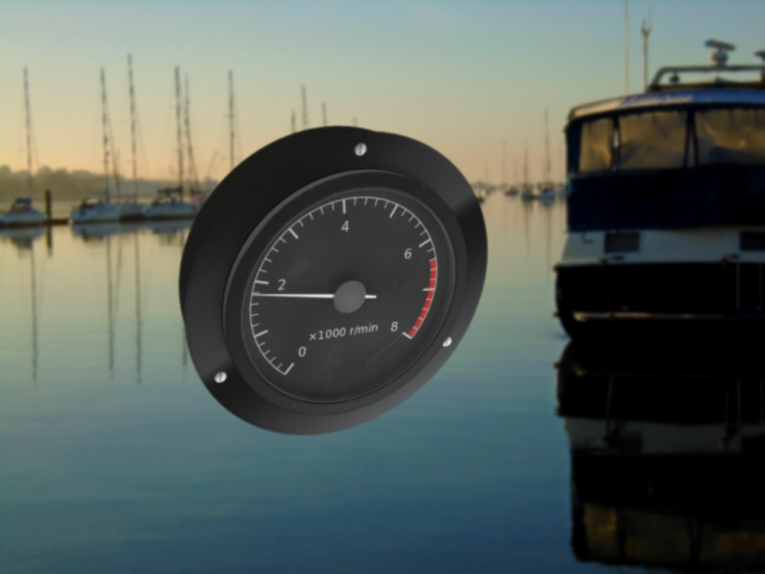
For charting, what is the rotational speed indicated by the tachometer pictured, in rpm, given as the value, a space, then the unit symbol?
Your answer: 1800 rpm
